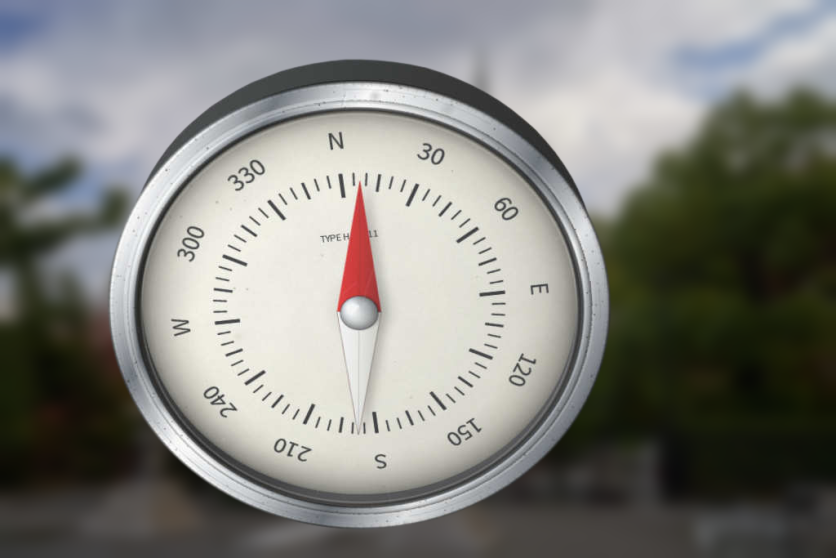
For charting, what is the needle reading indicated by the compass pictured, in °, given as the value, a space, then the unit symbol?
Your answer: 7.5 °
